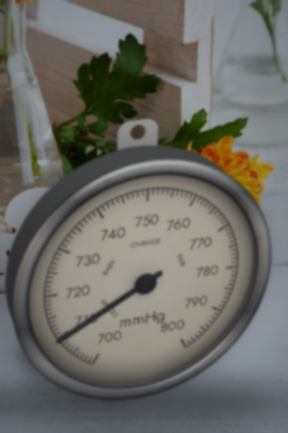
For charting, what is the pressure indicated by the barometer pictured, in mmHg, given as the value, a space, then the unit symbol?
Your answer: 710 mmHg
